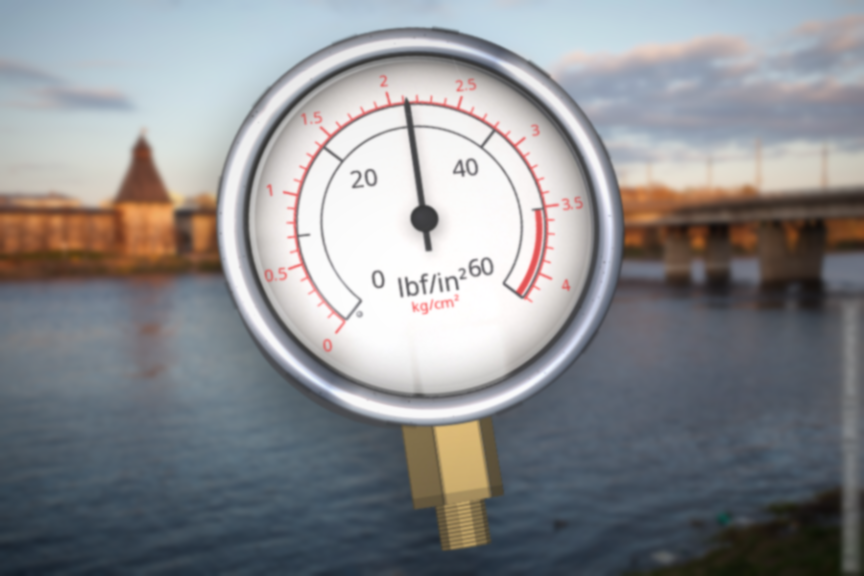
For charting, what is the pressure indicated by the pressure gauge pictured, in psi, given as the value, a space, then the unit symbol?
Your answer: 30 psi
